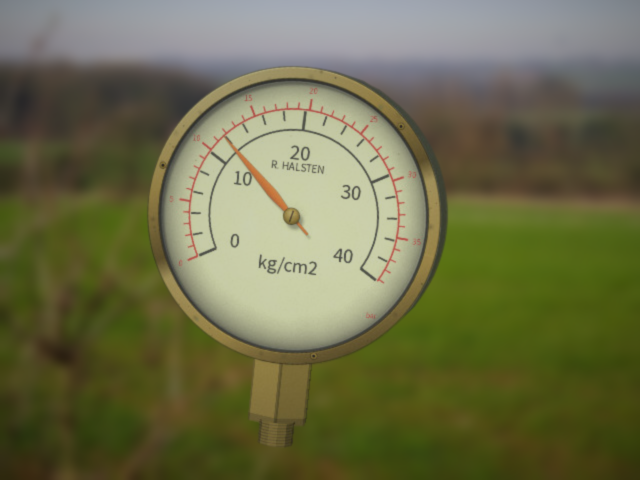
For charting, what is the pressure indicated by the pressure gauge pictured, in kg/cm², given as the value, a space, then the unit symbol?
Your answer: 12 kg/cm²
